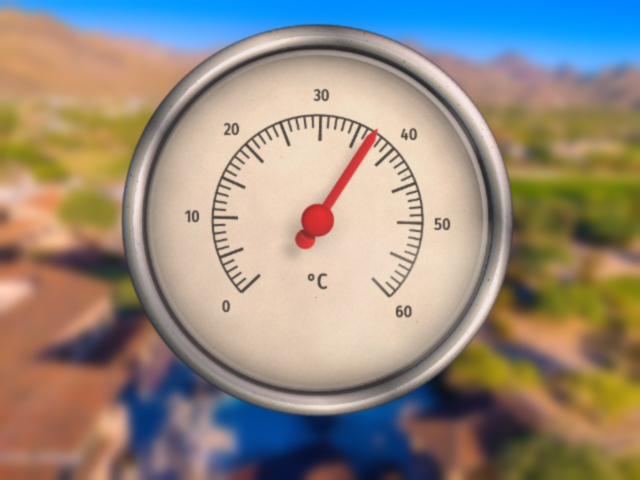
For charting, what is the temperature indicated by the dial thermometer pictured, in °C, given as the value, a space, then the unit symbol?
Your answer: 37 °C
